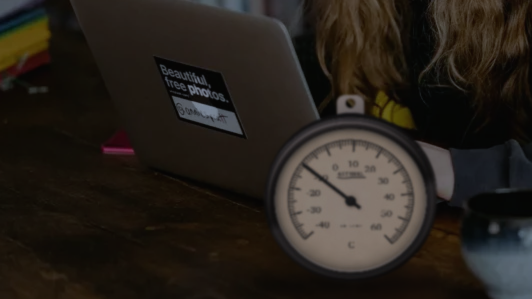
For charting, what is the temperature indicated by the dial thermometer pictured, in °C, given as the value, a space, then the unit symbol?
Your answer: -10 °C
